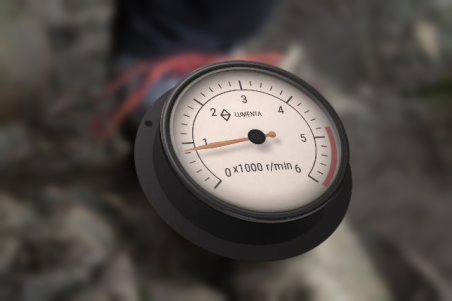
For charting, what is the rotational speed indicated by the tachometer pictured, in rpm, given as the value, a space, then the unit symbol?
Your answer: 800 rpm
